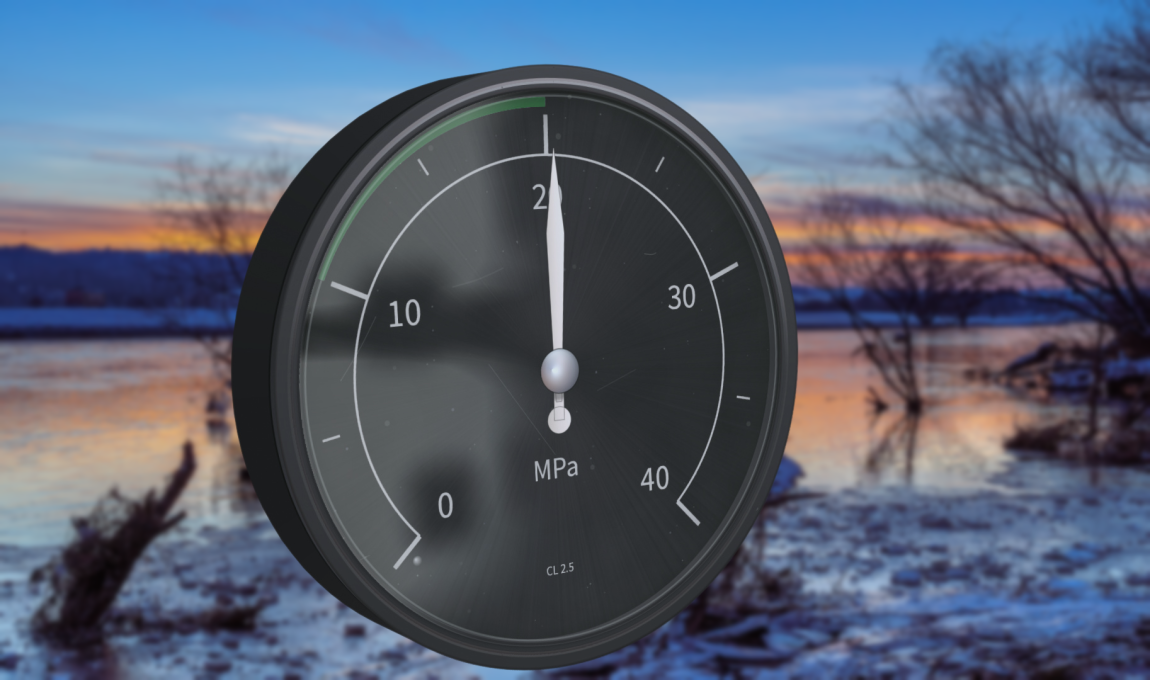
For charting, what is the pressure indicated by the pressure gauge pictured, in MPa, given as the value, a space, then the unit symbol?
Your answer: 20 MPa
